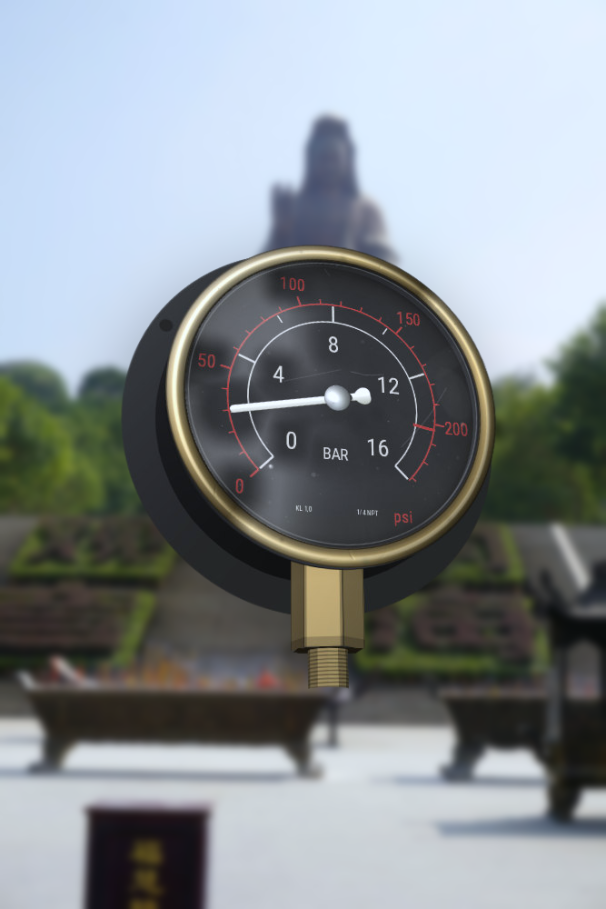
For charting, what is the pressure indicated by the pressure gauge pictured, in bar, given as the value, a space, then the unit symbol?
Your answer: 2 bar
